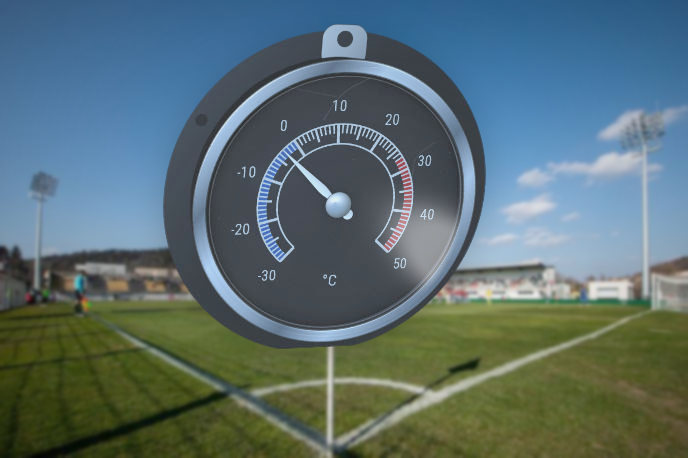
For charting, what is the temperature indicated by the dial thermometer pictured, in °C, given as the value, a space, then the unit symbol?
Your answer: -3 °C
